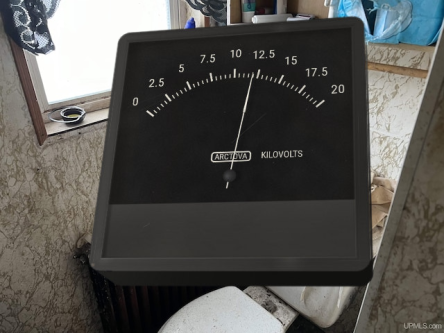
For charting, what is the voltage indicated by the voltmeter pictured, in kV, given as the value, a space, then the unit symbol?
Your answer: 12 kV
